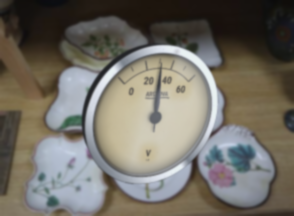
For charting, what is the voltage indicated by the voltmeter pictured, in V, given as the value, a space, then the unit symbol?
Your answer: 30 V
